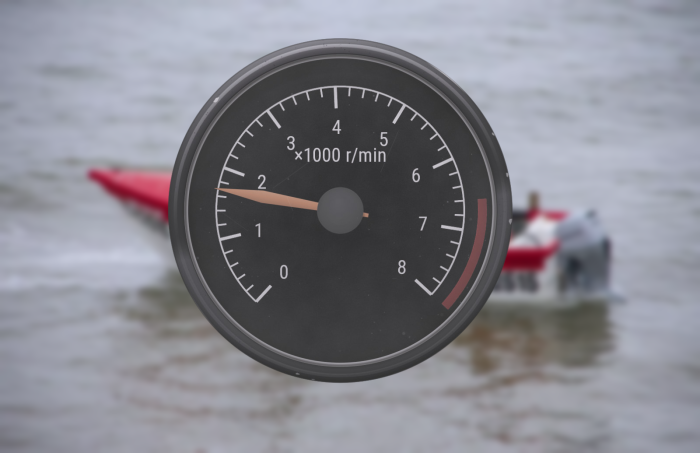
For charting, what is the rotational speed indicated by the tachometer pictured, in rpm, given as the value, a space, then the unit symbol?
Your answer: 1700 rpm
